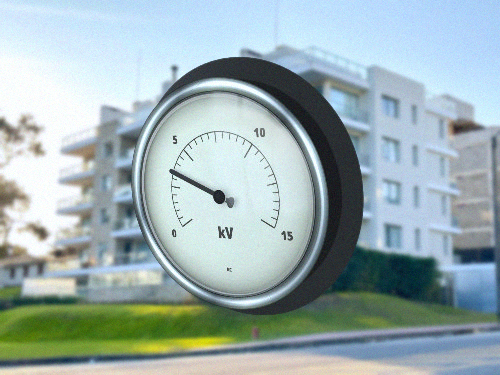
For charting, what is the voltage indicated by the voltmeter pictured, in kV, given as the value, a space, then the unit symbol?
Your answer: 3.5 kV
